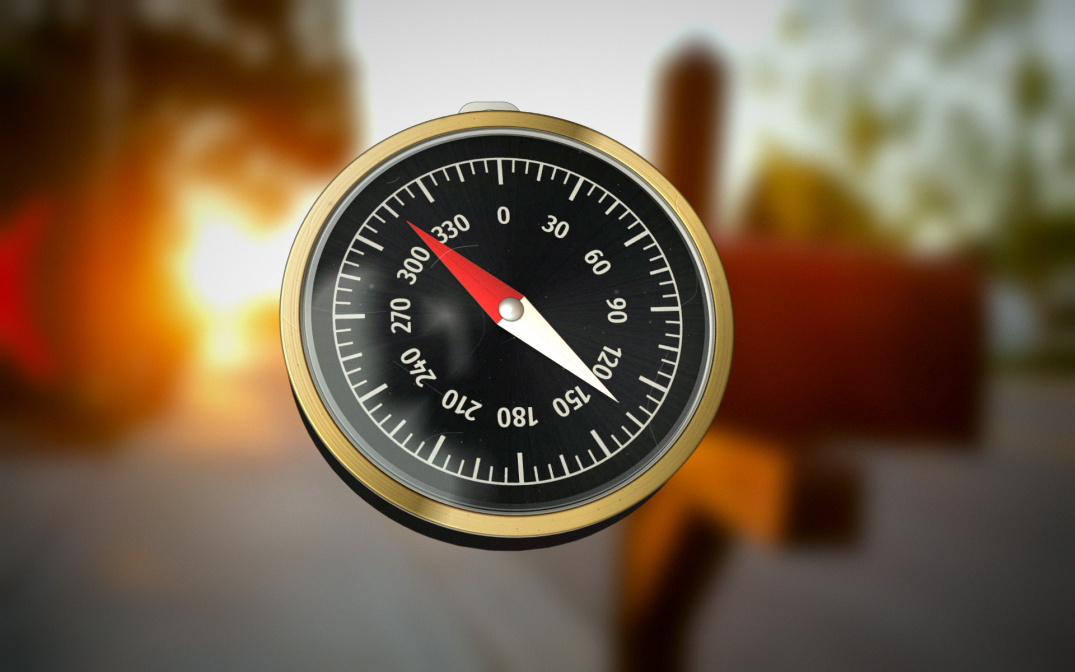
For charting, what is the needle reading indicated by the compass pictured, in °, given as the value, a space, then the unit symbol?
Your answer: 315 °
